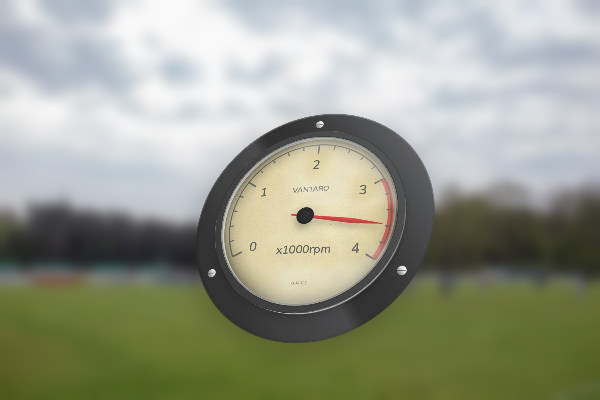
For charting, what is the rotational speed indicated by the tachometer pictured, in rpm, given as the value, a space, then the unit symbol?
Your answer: 3600 rpm
